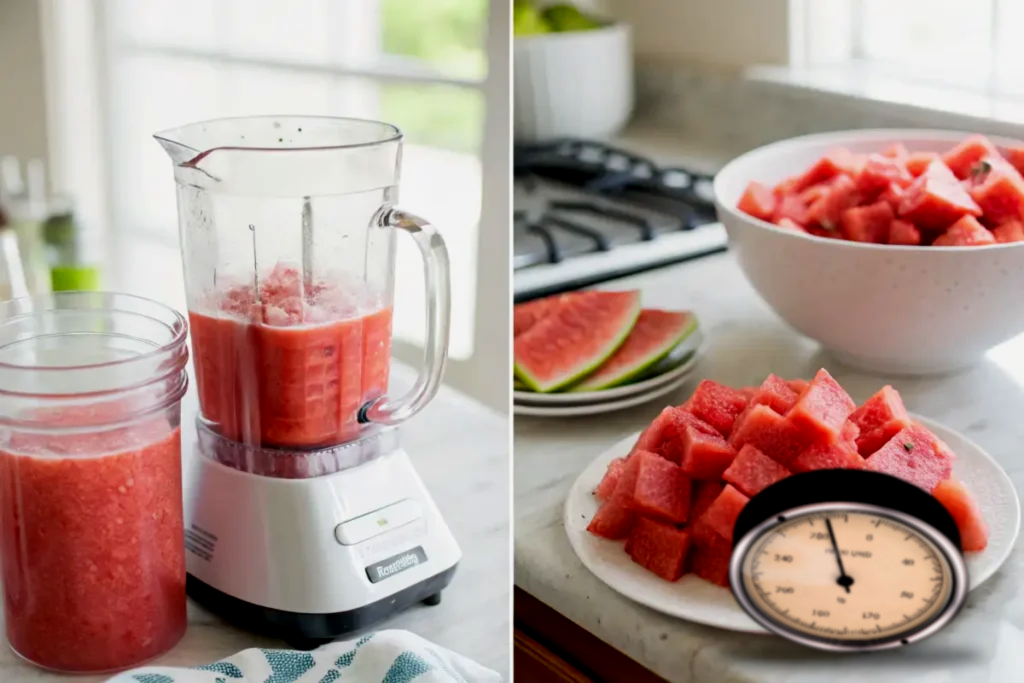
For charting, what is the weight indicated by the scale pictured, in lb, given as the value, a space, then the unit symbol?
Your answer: 290 lb
